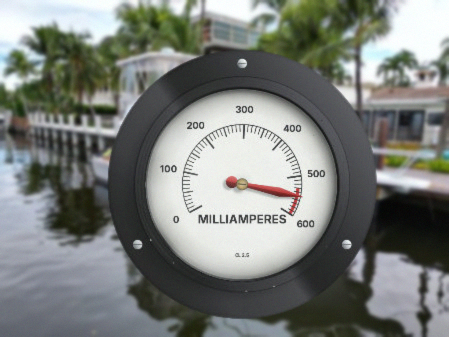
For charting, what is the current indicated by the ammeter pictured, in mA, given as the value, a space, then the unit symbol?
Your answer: 550 mA
